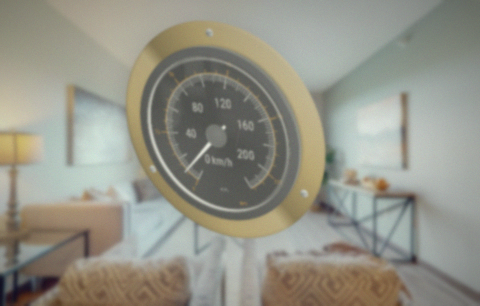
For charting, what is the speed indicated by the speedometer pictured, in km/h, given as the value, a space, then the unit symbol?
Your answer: 10 km/h
